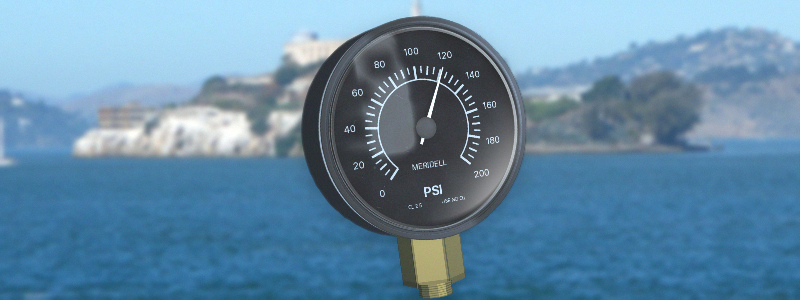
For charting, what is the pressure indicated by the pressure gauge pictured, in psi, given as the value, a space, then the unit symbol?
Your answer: 120 psi
